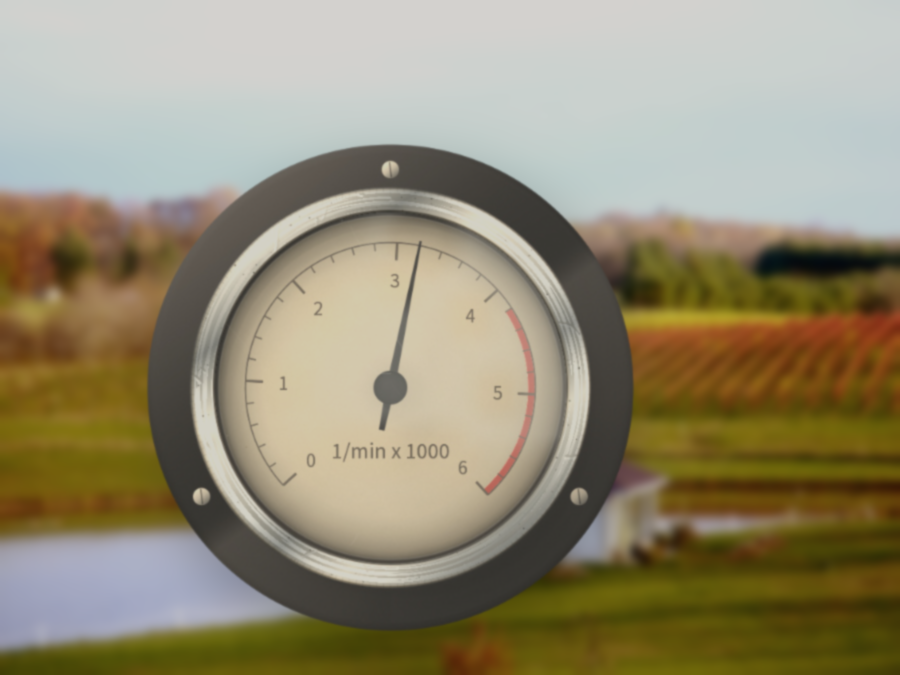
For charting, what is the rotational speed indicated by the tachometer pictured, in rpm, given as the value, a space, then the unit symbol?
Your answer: 3200 rpm
